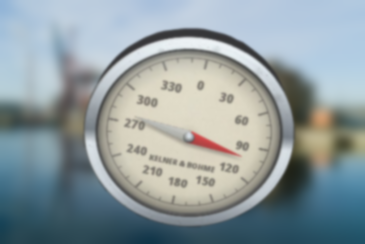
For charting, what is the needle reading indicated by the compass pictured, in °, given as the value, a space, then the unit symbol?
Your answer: 100 °
